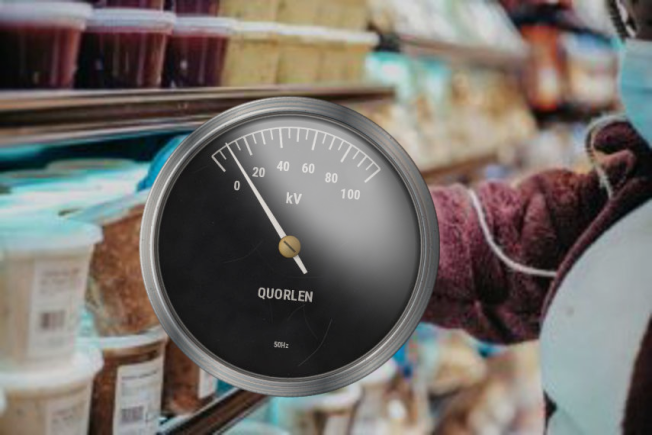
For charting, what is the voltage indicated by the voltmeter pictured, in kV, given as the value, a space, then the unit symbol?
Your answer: 10 kV
